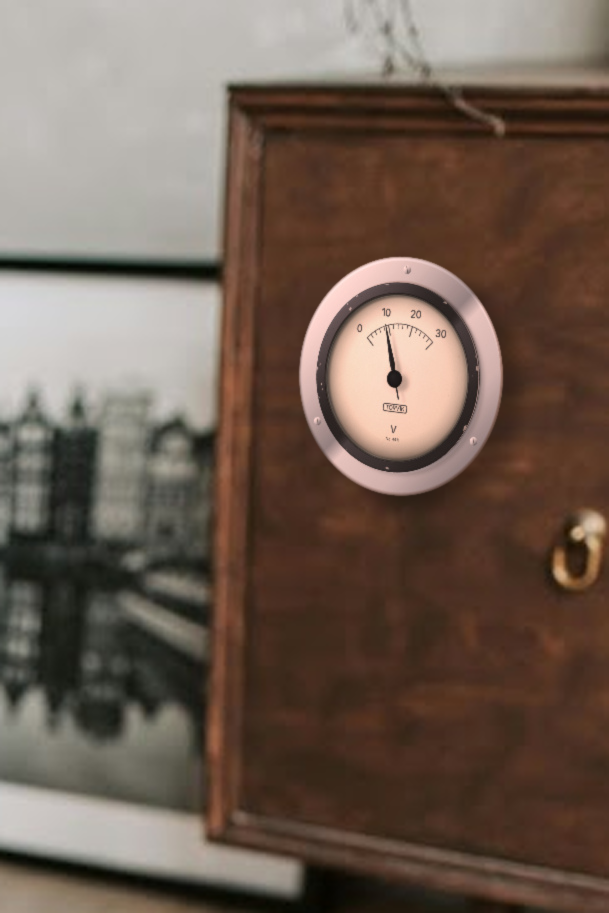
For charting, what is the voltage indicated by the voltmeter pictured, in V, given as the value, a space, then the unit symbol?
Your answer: 10 V
